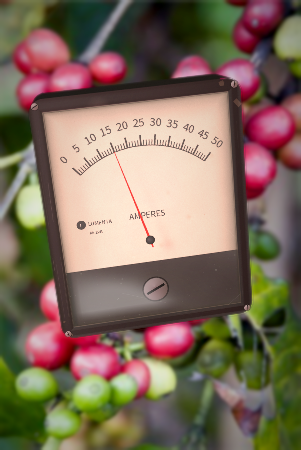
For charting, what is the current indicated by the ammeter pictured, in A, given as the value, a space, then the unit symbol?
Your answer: 15 A
